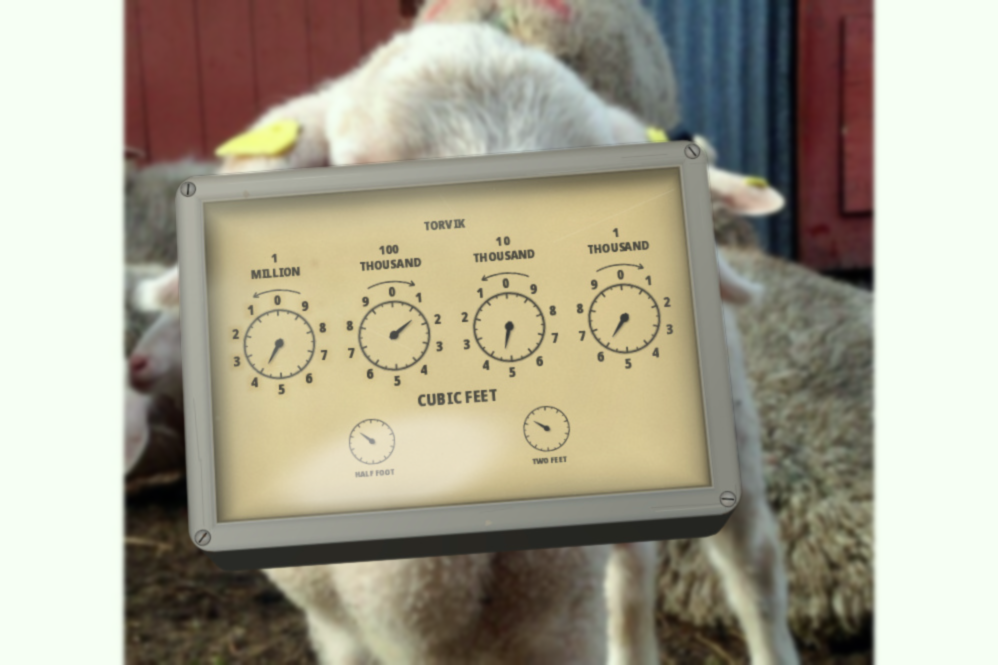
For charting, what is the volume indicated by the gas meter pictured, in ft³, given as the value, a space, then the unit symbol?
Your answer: 414600 ft³
